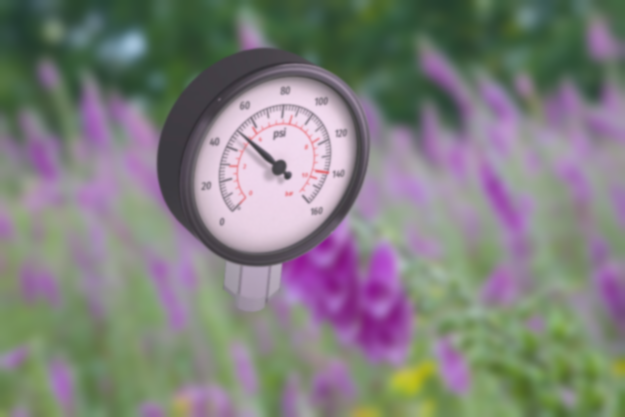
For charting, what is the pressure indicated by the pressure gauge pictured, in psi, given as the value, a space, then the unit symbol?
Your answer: 50 psi
